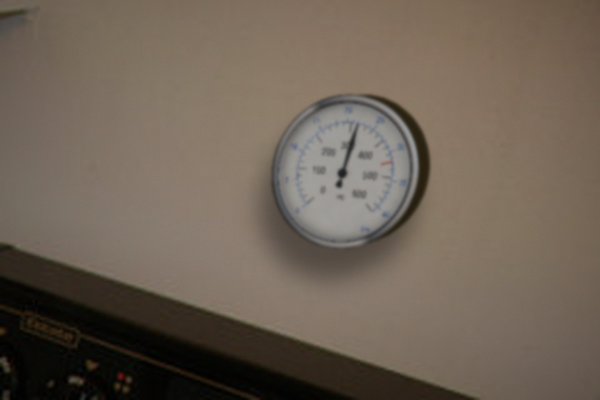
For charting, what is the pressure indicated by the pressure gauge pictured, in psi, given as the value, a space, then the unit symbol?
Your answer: 320 psi
